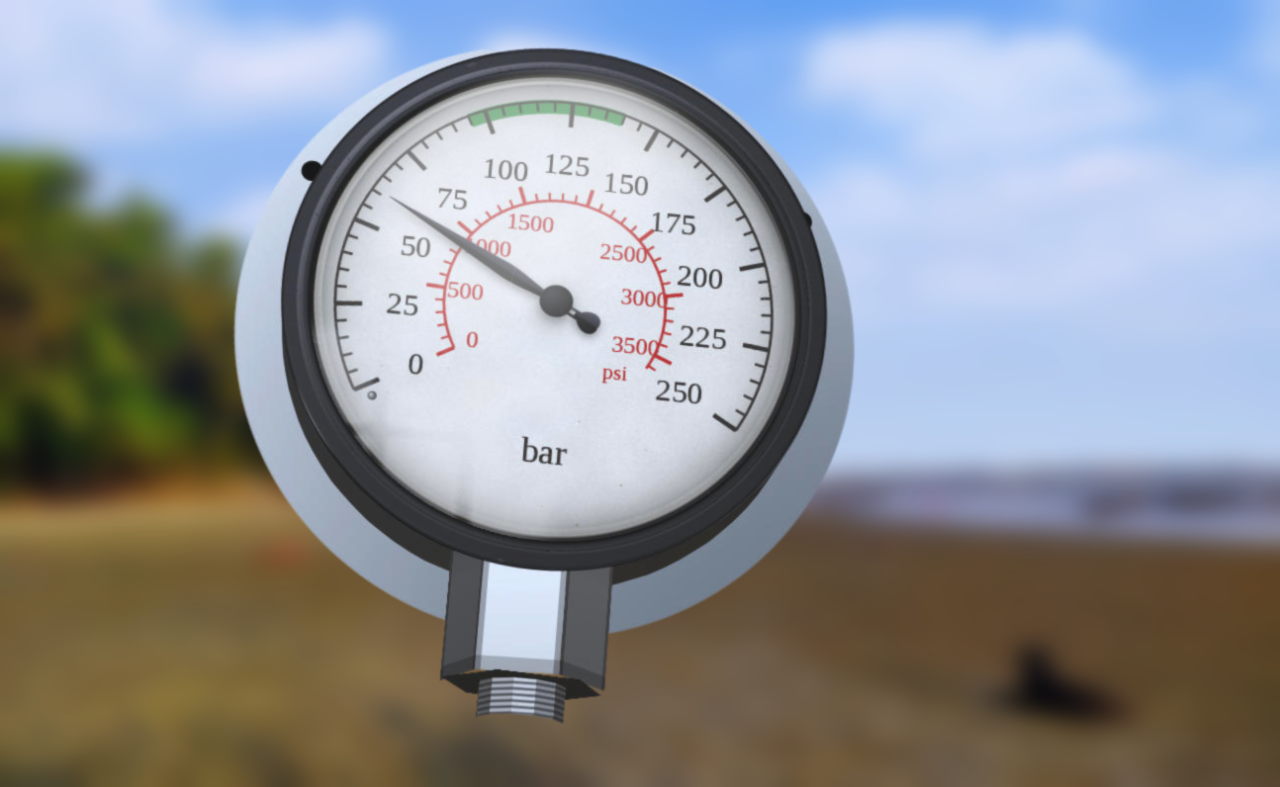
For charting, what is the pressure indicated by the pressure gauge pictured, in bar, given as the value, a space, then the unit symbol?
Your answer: 60 bar
